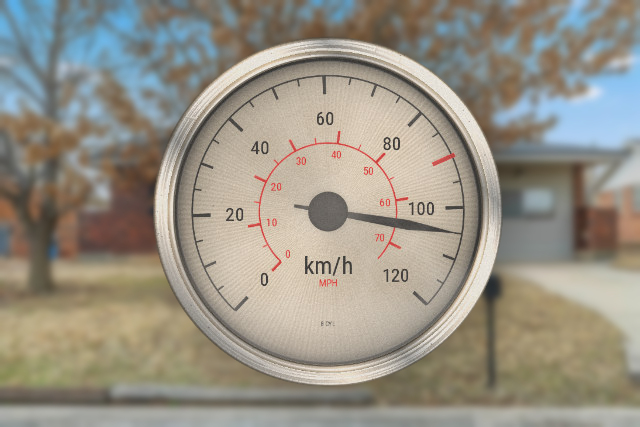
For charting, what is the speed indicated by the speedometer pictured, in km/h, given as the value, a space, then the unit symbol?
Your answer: 105 km/h
